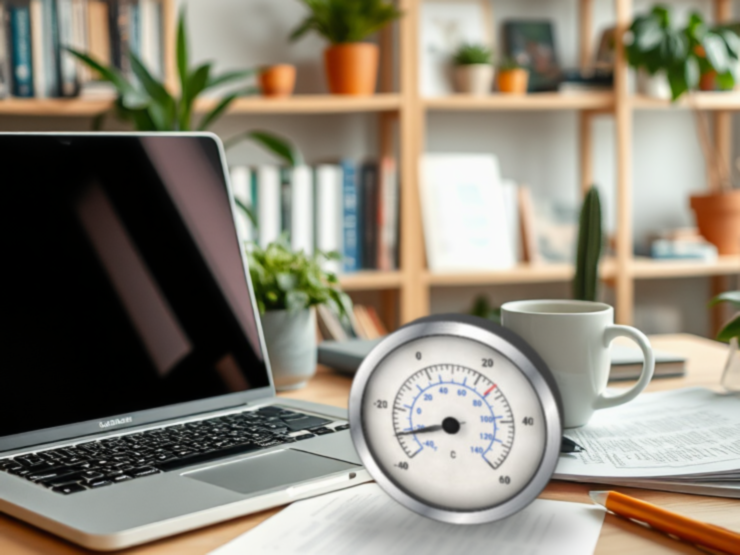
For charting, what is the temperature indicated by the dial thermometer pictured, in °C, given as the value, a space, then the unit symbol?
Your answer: -30 °C
